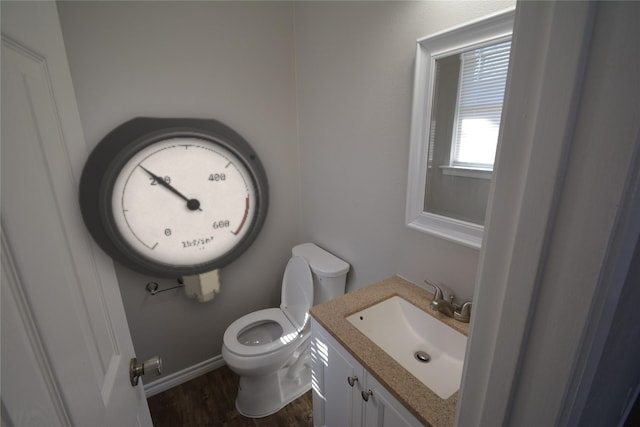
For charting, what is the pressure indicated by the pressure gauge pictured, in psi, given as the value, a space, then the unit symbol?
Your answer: 200 psi
